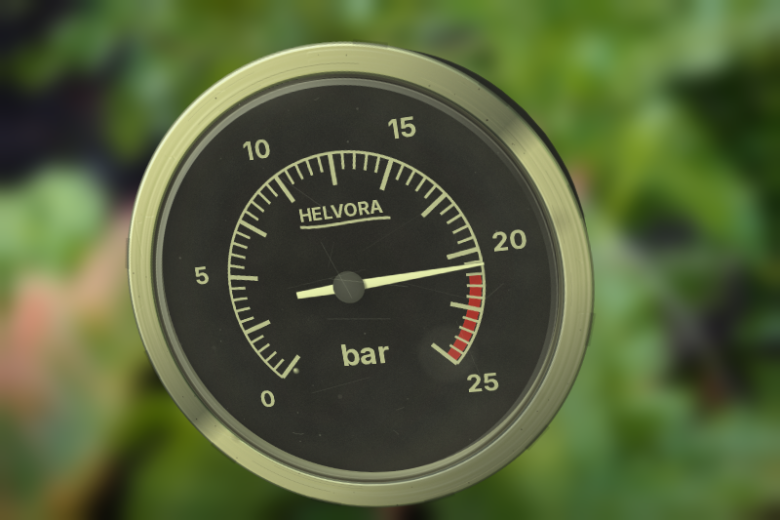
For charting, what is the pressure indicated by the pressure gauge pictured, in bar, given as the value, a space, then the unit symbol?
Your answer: 20.5 bar
